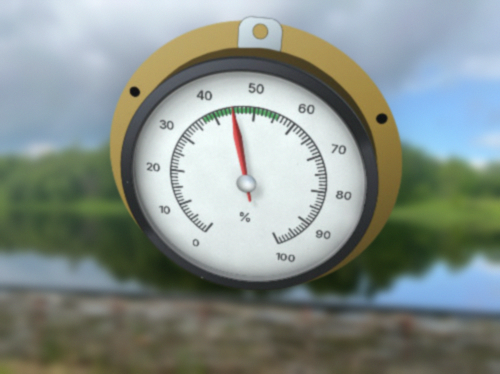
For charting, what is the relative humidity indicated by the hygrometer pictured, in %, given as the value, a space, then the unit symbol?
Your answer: 45 %
